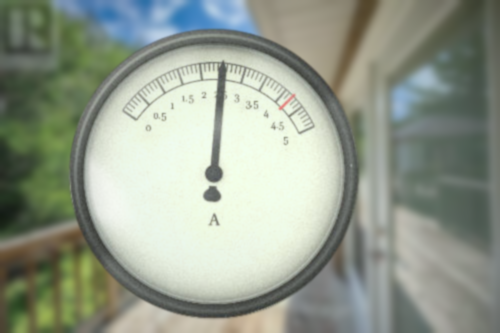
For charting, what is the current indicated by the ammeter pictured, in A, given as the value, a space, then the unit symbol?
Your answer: 2.5 A
